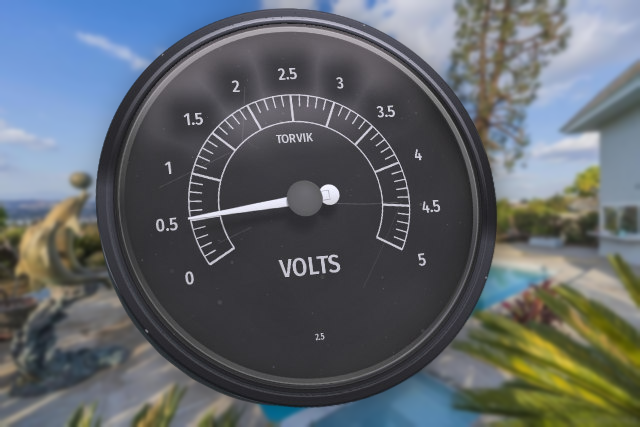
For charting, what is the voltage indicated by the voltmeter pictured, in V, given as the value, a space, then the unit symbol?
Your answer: 0.5 V
